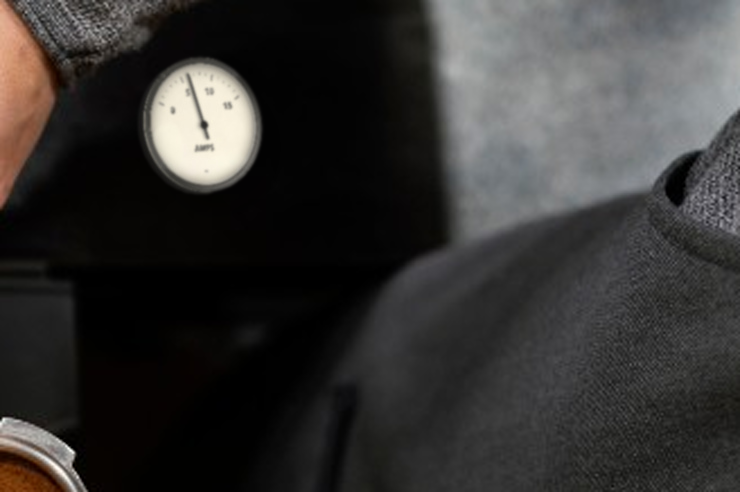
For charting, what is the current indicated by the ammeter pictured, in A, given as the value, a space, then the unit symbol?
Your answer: 6 A
